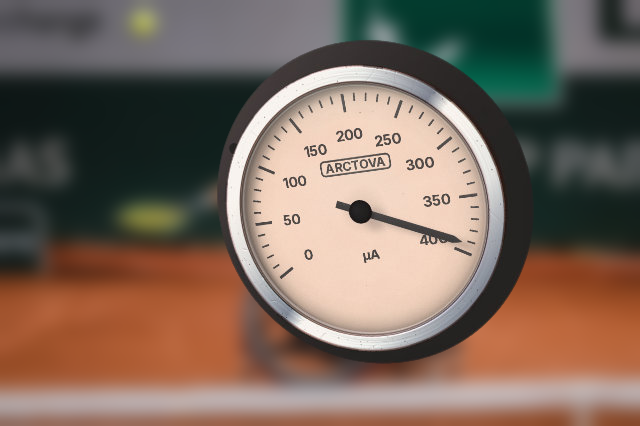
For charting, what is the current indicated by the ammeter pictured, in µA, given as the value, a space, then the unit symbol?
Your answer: 390 µA
